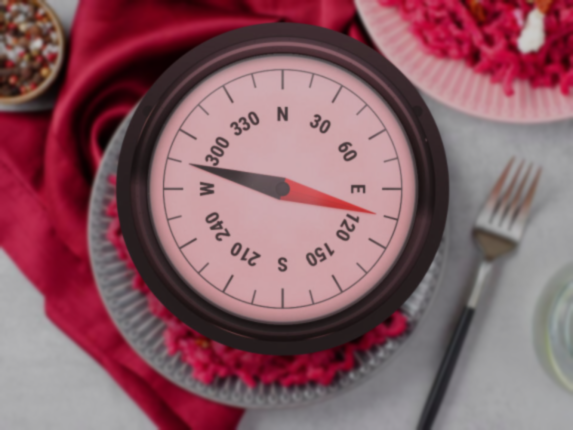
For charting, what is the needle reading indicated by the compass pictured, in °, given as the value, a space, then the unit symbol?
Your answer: 105 °
